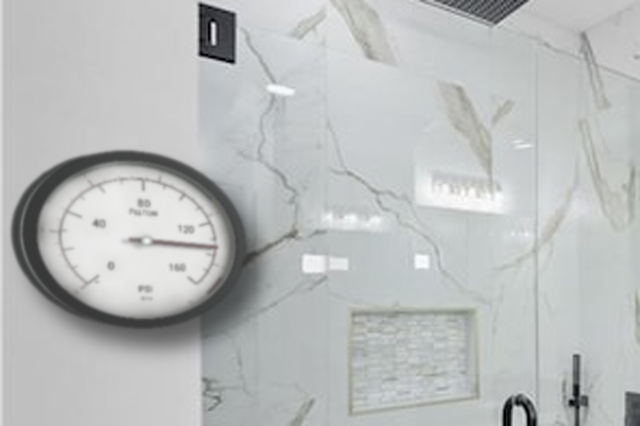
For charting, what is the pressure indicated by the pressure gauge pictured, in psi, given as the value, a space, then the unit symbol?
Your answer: 135 psi
